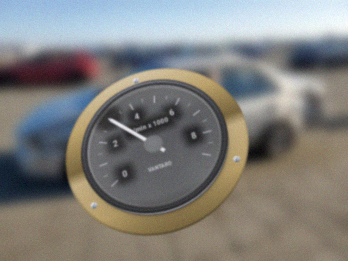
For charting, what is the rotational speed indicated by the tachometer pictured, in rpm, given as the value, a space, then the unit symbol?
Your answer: 3000 rpm
